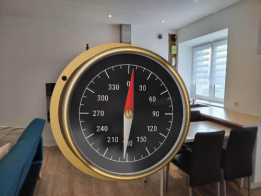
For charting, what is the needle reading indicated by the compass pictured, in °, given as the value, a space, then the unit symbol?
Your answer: 5 °
